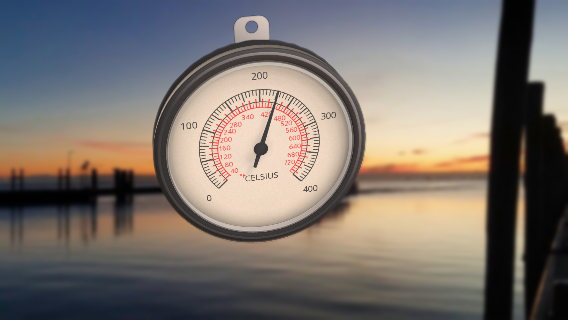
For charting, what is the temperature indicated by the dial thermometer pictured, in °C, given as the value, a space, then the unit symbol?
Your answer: 225 °C
